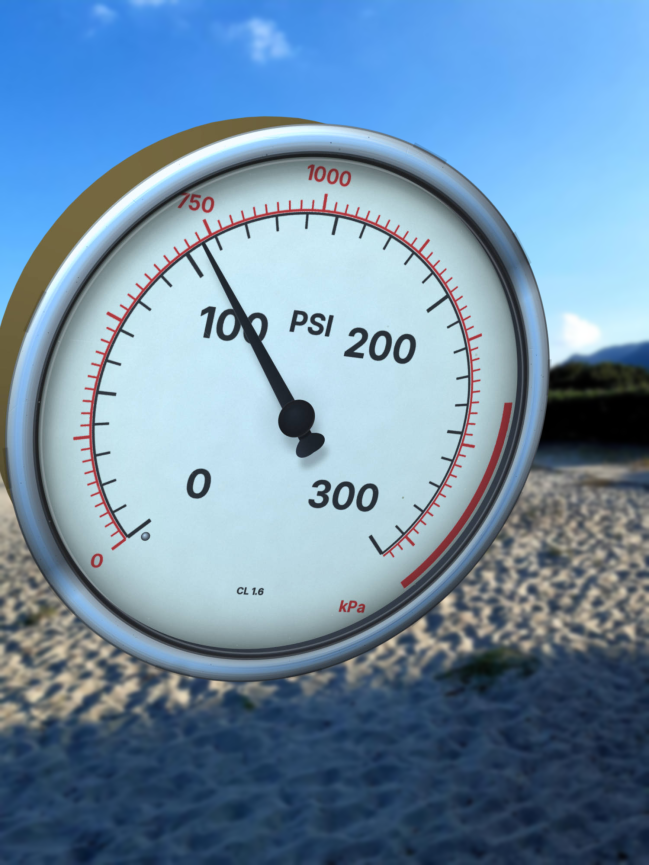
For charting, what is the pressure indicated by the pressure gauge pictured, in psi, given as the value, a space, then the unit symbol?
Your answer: 105 psi
